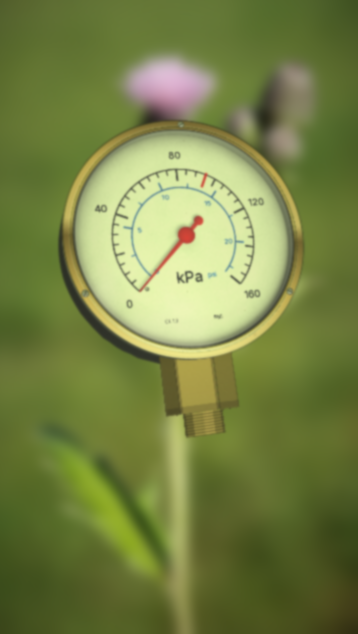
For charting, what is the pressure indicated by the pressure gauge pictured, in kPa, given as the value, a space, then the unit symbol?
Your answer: 0 kPa
